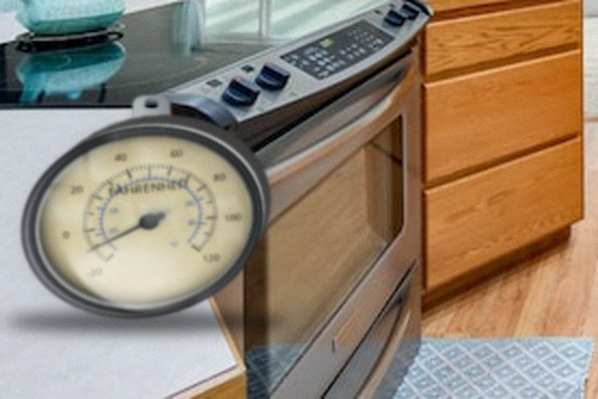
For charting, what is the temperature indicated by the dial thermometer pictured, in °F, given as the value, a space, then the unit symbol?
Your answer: -10 °F
